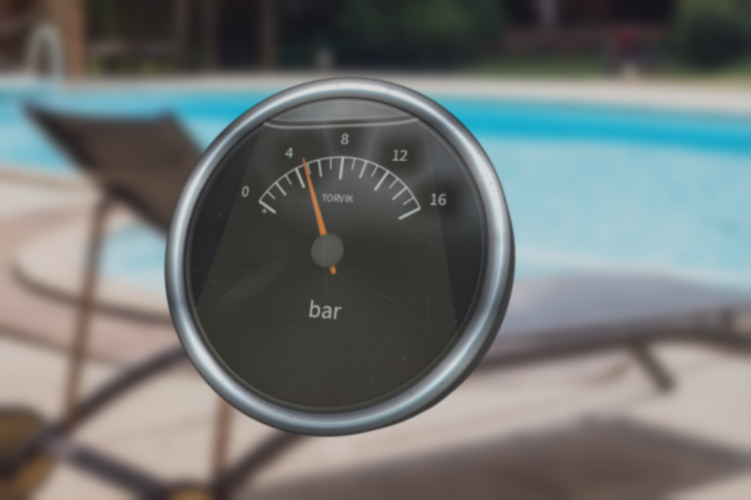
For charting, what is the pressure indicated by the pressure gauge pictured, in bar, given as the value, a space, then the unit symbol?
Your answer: 5 bar
